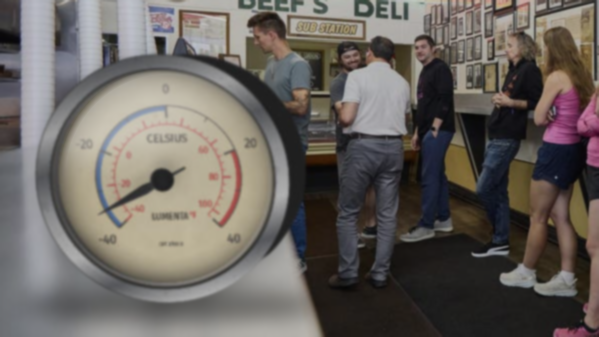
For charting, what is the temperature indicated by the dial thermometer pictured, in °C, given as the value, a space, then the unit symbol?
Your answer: -35 °C
